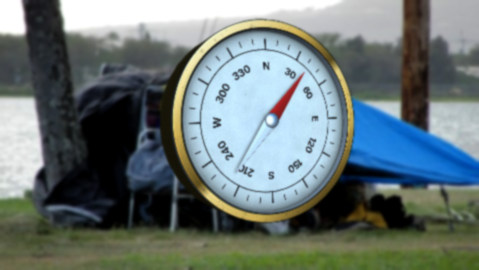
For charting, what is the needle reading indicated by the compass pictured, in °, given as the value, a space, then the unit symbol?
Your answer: 40 °
